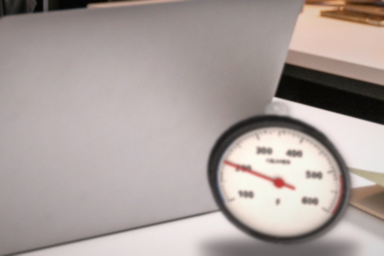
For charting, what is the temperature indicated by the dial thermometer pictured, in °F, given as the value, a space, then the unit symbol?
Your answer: 200 °F
